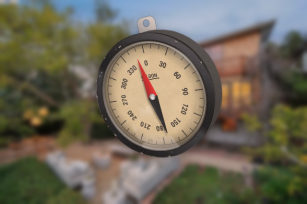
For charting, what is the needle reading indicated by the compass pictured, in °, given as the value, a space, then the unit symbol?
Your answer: 350 °
